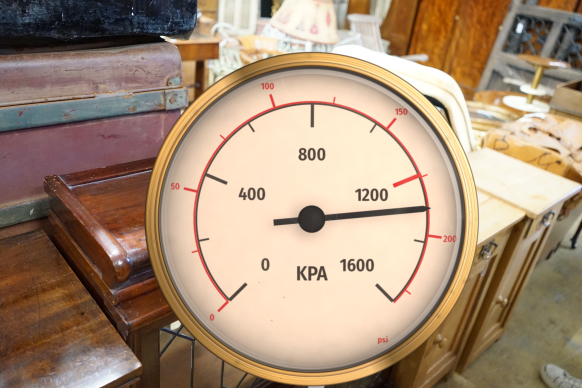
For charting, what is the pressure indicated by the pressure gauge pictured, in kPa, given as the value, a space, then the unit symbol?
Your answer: 1300 kPa
